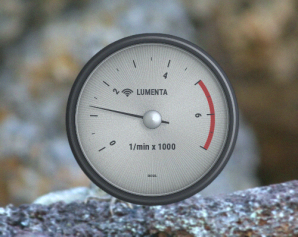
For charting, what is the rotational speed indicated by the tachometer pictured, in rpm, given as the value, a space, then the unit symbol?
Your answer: 1250 rpm
